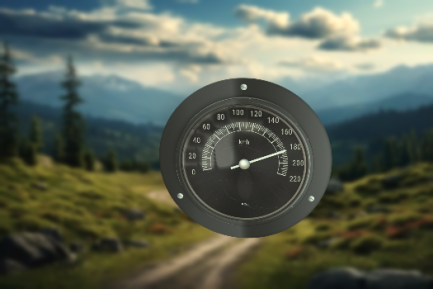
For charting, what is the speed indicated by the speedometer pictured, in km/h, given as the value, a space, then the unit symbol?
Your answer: 180 km/h
